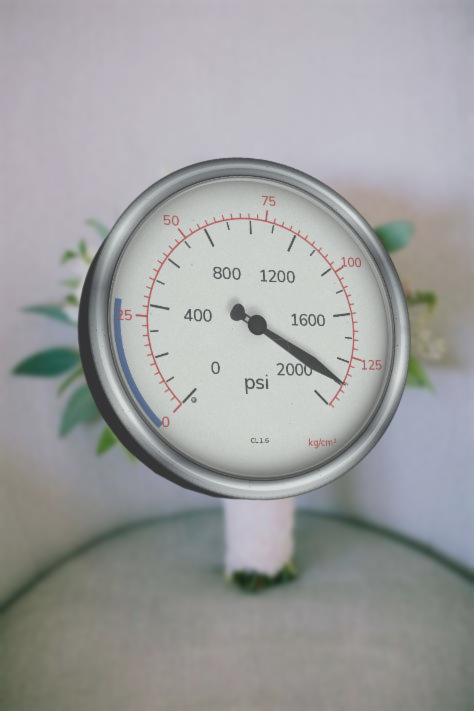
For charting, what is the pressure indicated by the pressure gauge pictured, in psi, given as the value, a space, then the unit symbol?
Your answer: 1900 psi
